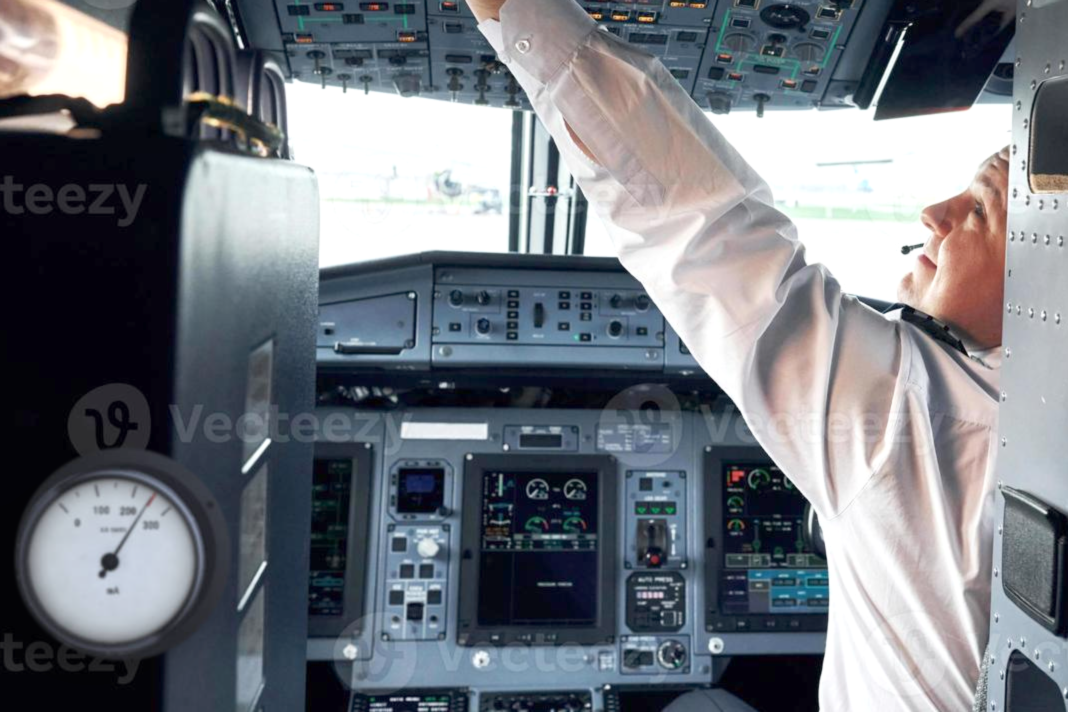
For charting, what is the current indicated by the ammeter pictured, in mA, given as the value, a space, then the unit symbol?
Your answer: 250 mA
